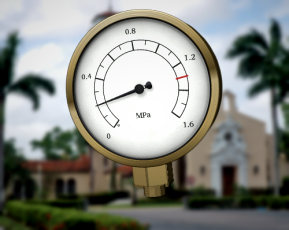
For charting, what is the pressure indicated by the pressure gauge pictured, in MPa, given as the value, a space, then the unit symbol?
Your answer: 0.2 MPa
